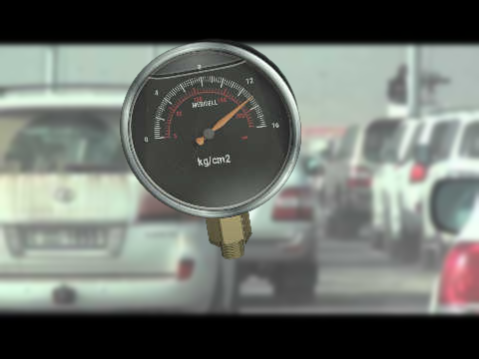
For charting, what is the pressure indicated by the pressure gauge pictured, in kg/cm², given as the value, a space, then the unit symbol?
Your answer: 13 kg/cm²
